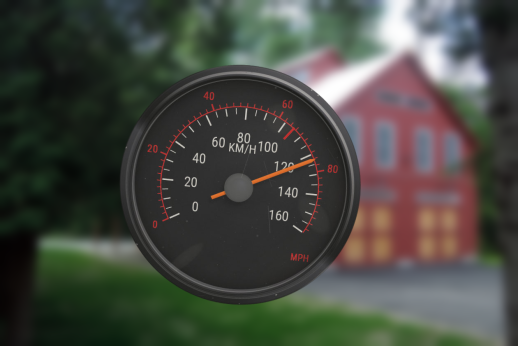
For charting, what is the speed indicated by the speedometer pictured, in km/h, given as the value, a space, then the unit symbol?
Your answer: 122.5 km/h
